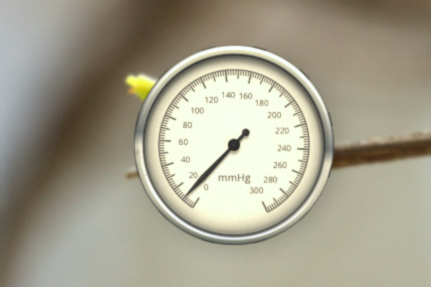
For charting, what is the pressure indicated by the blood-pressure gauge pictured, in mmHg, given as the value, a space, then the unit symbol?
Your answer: 10 mmHg
